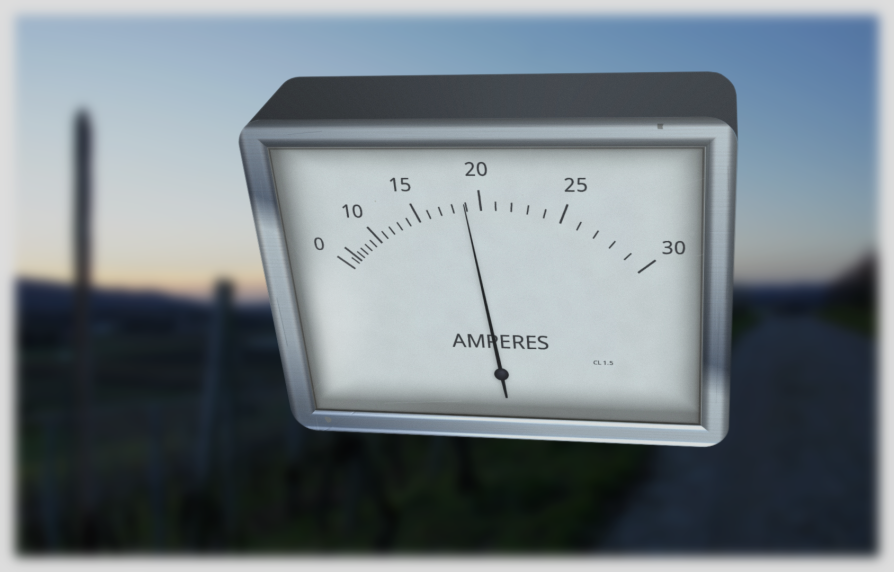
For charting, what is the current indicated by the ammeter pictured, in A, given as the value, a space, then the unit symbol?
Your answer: 19 A
